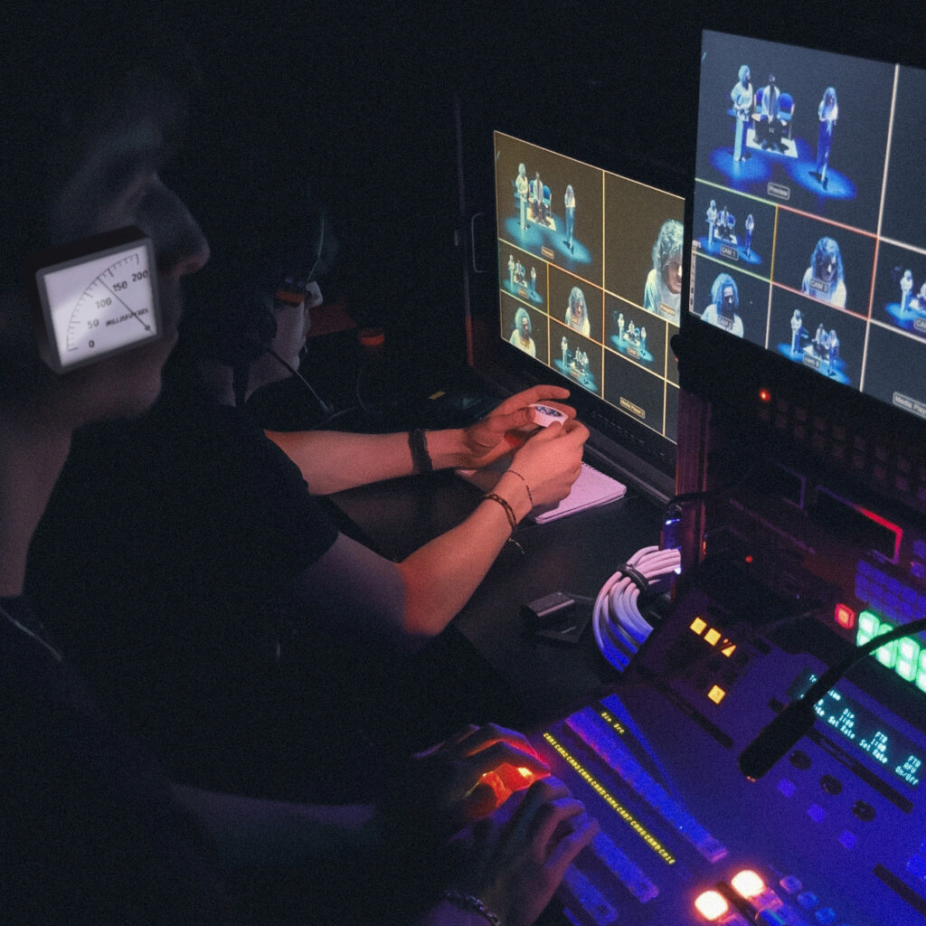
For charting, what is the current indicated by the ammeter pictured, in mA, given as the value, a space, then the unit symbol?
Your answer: 130 mA
